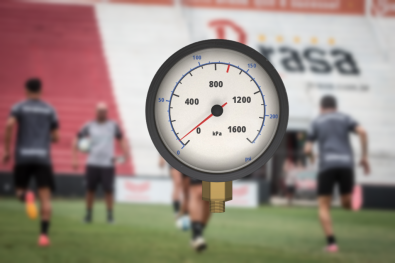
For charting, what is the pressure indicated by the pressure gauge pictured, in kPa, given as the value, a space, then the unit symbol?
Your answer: 50 kPa
